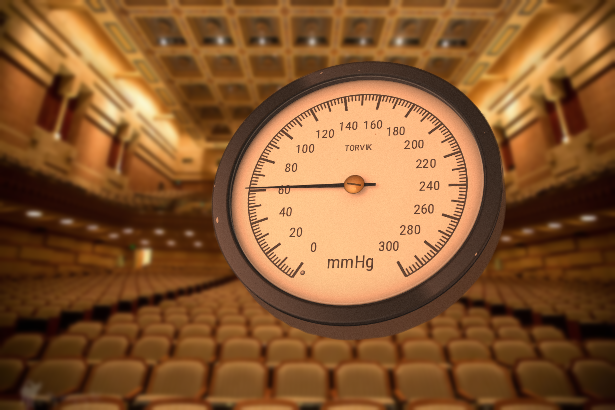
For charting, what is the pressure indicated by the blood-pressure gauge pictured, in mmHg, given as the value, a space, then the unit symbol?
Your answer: 60 mmHg
